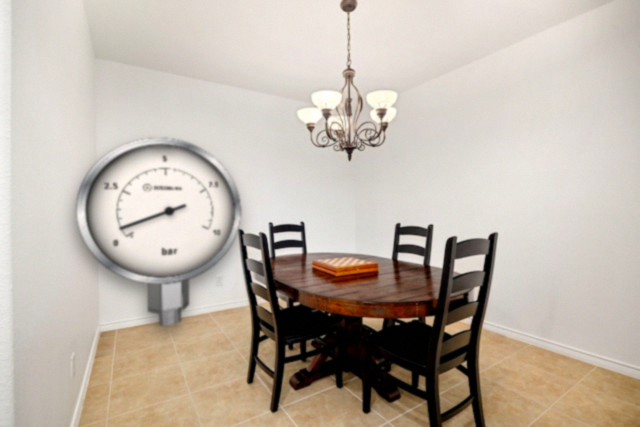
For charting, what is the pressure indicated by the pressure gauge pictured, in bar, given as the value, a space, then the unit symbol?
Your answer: 0.5 bar
